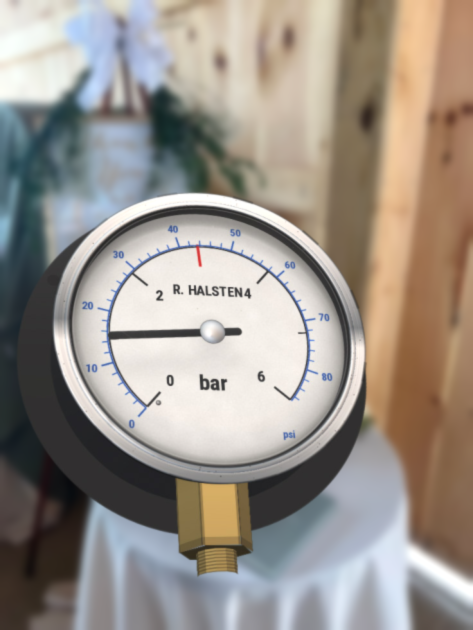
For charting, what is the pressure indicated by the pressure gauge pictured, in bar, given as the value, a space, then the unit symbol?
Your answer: 1 bar
